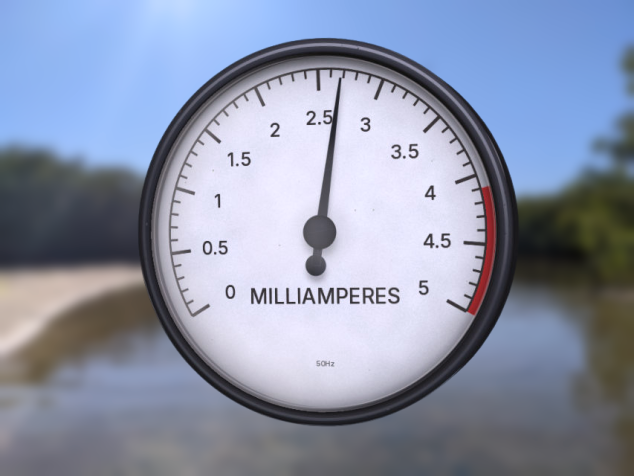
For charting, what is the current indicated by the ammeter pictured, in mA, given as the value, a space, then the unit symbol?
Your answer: 2.7 mA
